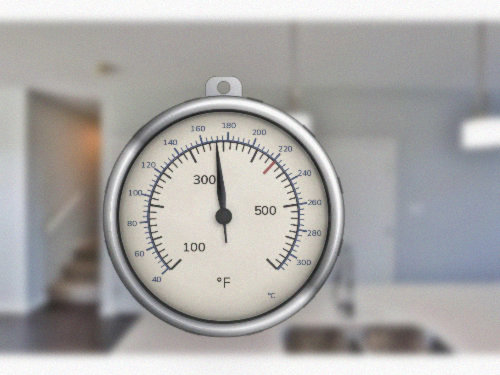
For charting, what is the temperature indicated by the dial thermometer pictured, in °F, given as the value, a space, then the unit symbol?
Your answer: 340 °F
